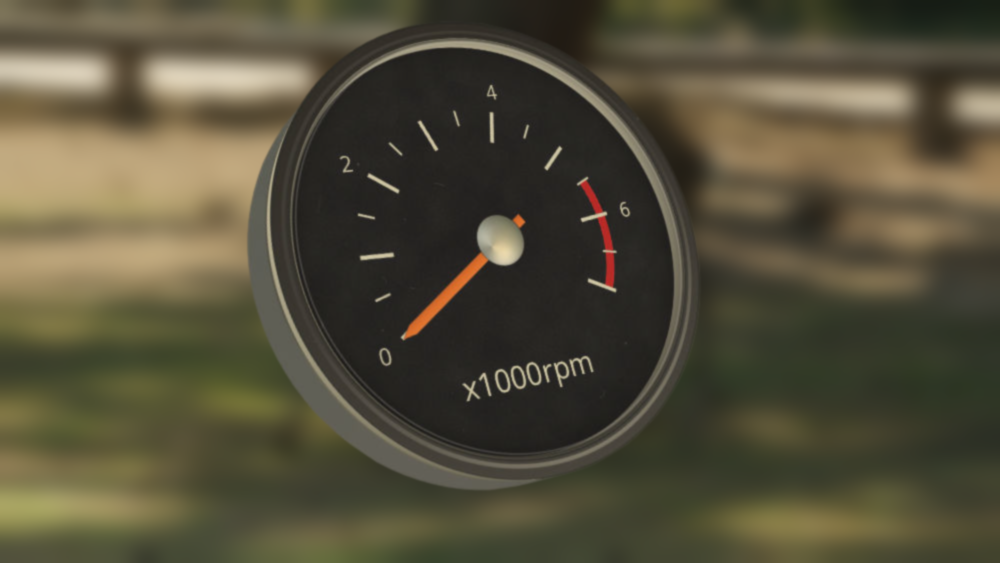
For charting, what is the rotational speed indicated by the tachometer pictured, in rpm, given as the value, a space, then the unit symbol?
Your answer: 0 rpm
